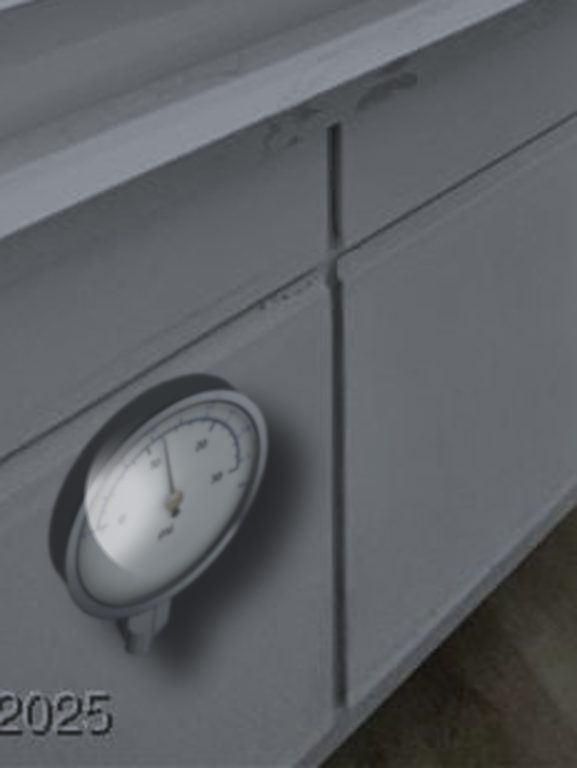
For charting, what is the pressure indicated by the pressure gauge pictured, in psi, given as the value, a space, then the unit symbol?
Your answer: 12 psi
